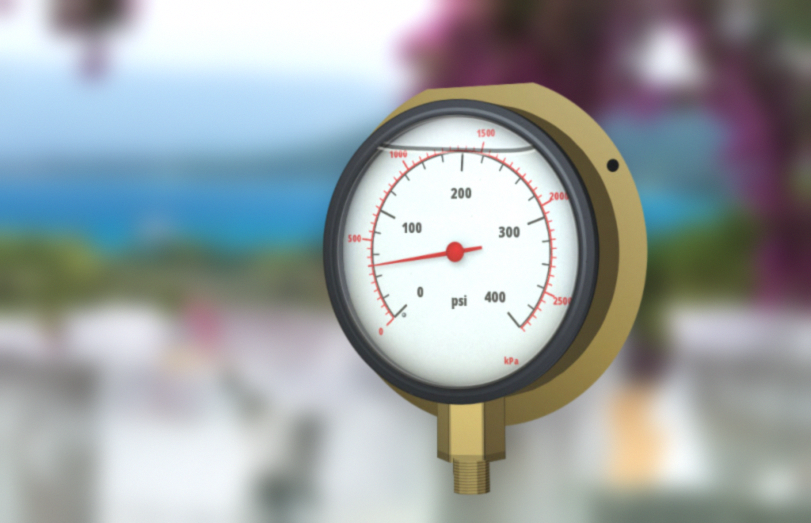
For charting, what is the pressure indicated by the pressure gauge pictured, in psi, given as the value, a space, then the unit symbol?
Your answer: 50 psi
